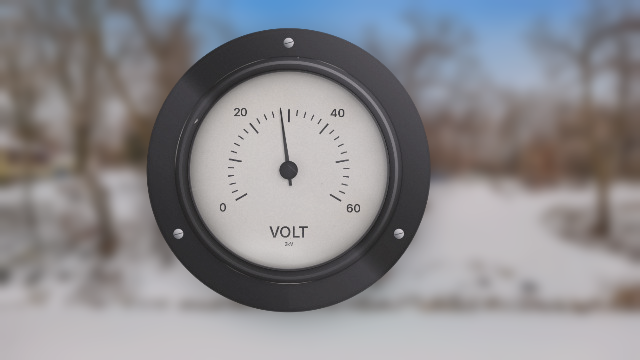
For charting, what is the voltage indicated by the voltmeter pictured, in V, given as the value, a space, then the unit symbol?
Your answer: 28 V
